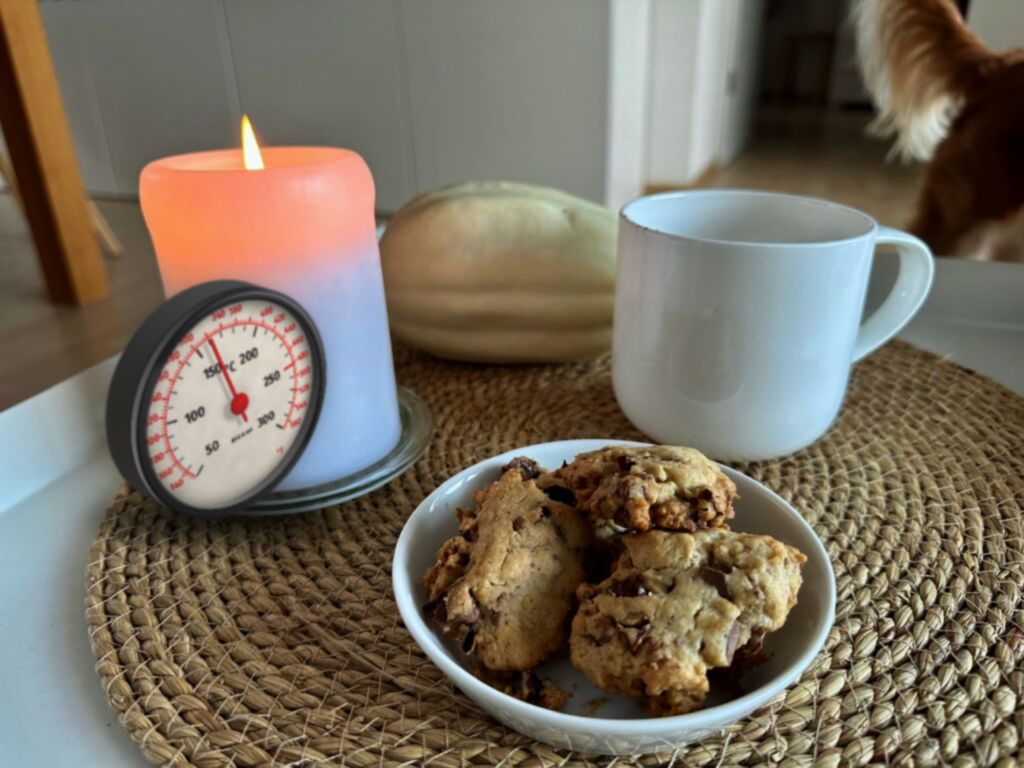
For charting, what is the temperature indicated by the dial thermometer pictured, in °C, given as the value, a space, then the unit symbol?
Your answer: 160 °C
